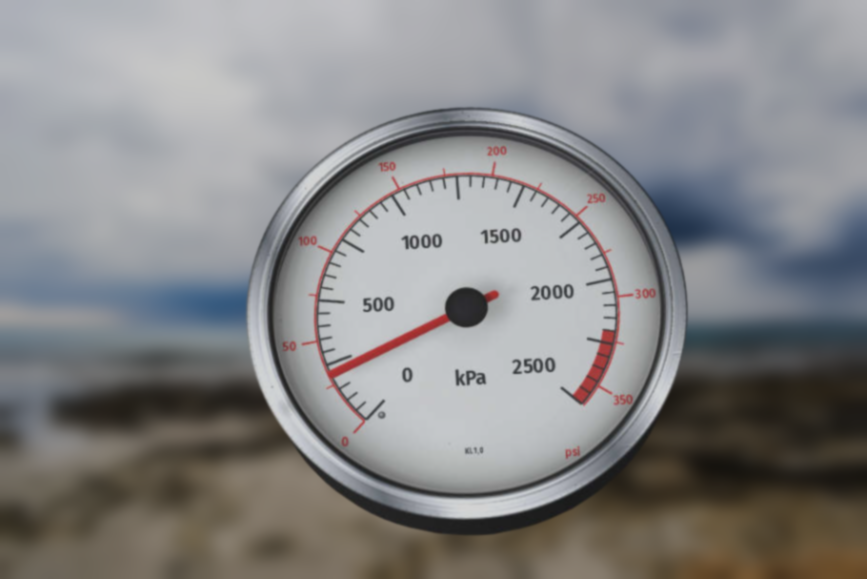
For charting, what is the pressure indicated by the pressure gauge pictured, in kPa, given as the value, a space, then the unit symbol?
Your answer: 200 kPa
